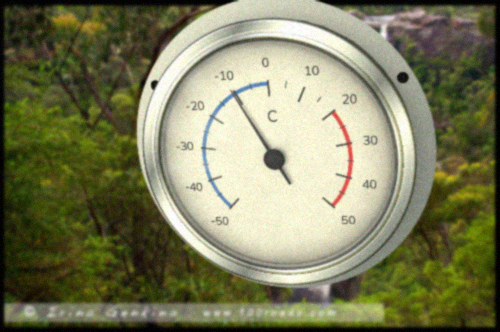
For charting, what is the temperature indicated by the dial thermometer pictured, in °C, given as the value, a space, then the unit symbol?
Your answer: -10 °C
